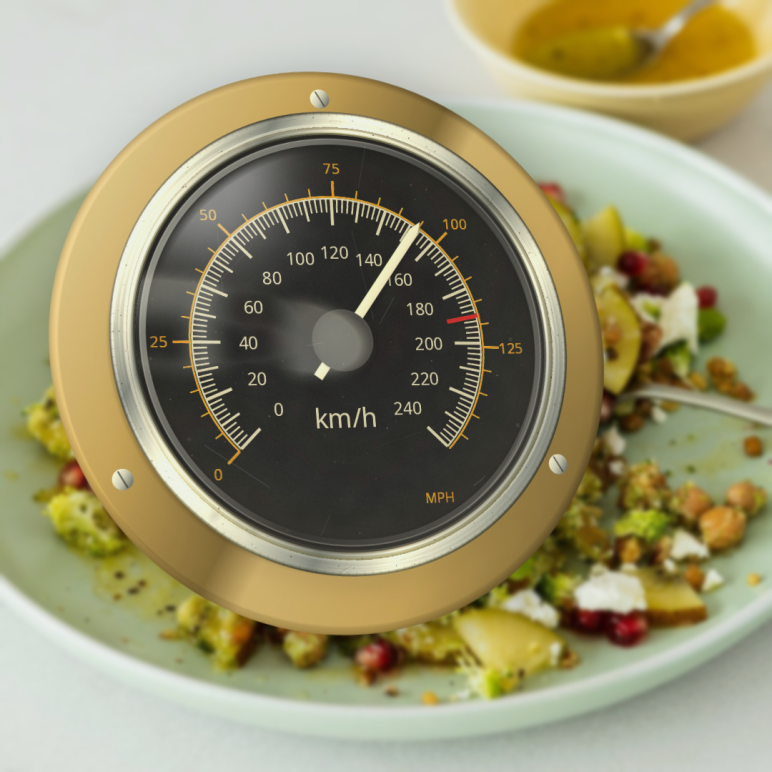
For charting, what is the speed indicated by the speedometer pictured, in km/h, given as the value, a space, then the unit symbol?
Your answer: 152 km/h
